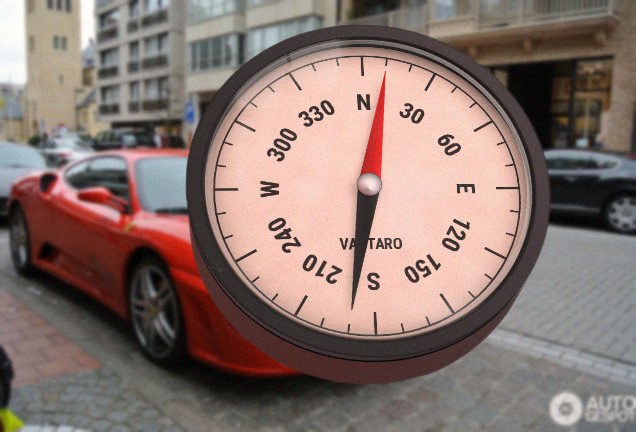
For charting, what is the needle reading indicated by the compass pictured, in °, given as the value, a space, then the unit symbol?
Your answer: 10 °
